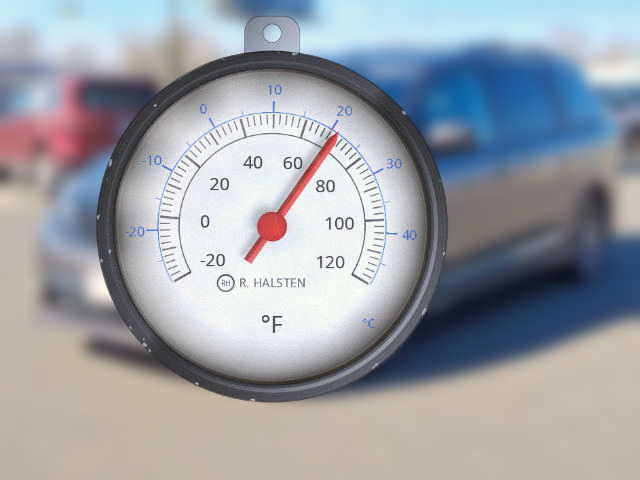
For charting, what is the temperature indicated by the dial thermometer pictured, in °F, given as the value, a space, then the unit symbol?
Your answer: 70 °F
